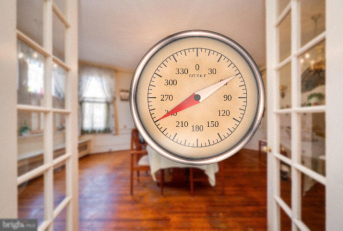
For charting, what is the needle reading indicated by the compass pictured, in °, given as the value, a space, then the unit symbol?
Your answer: 240 °
